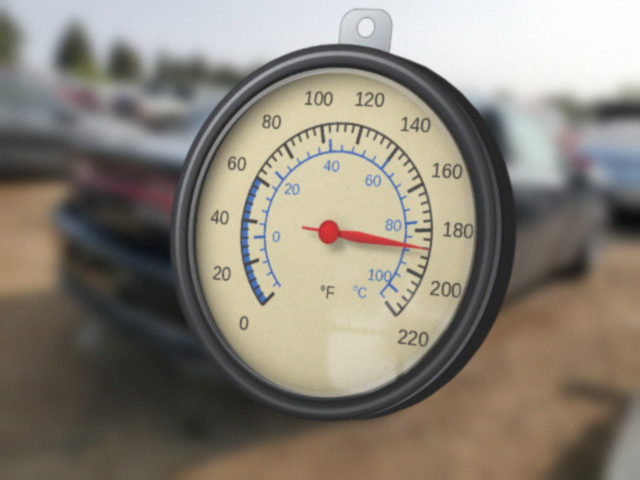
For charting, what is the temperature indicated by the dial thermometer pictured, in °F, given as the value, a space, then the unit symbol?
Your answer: 188 °F
